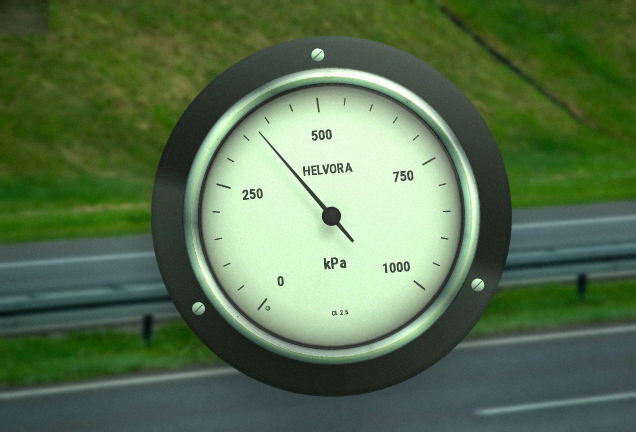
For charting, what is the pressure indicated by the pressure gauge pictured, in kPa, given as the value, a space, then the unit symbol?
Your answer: 375 kPa
